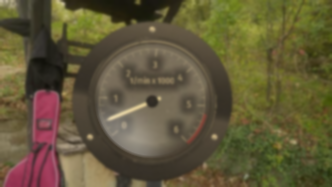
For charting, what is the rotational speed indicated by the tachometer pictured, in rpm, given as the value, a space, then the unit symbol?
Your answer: 400 rpm
